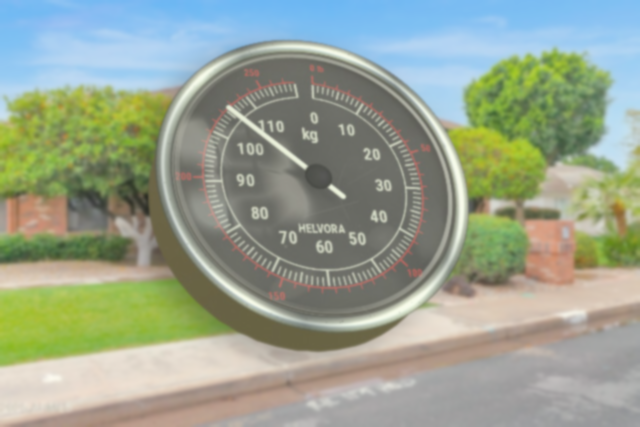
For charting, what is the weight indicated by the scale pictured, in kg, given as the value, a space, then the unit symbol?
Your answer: 105 kg
